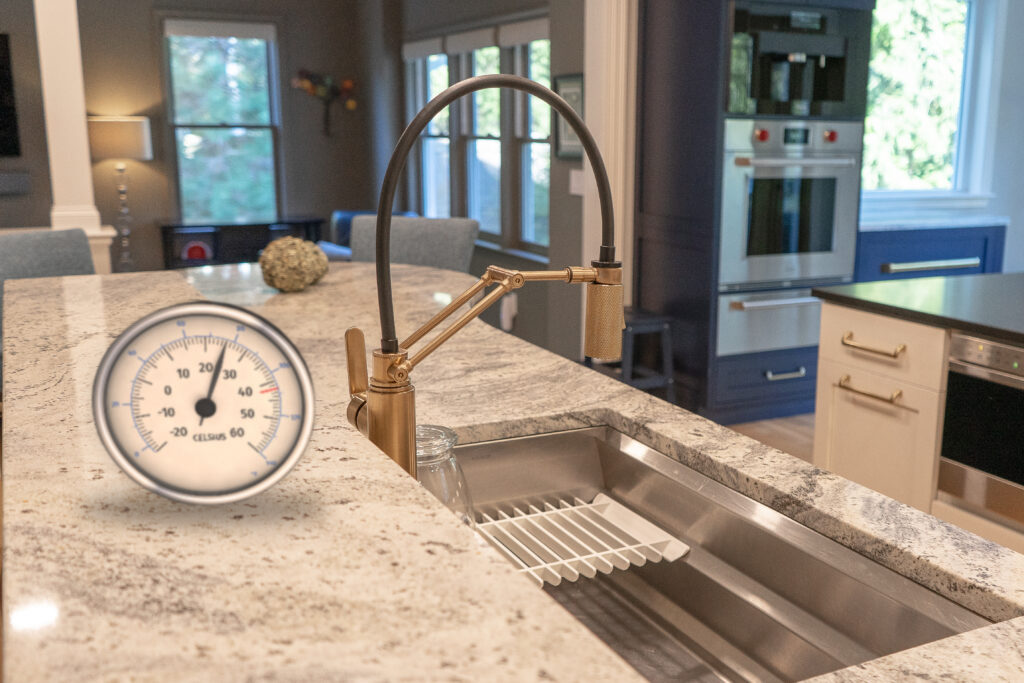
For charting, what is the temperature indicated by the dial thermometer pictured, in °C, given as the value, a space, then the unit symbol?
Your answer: 25 °C
